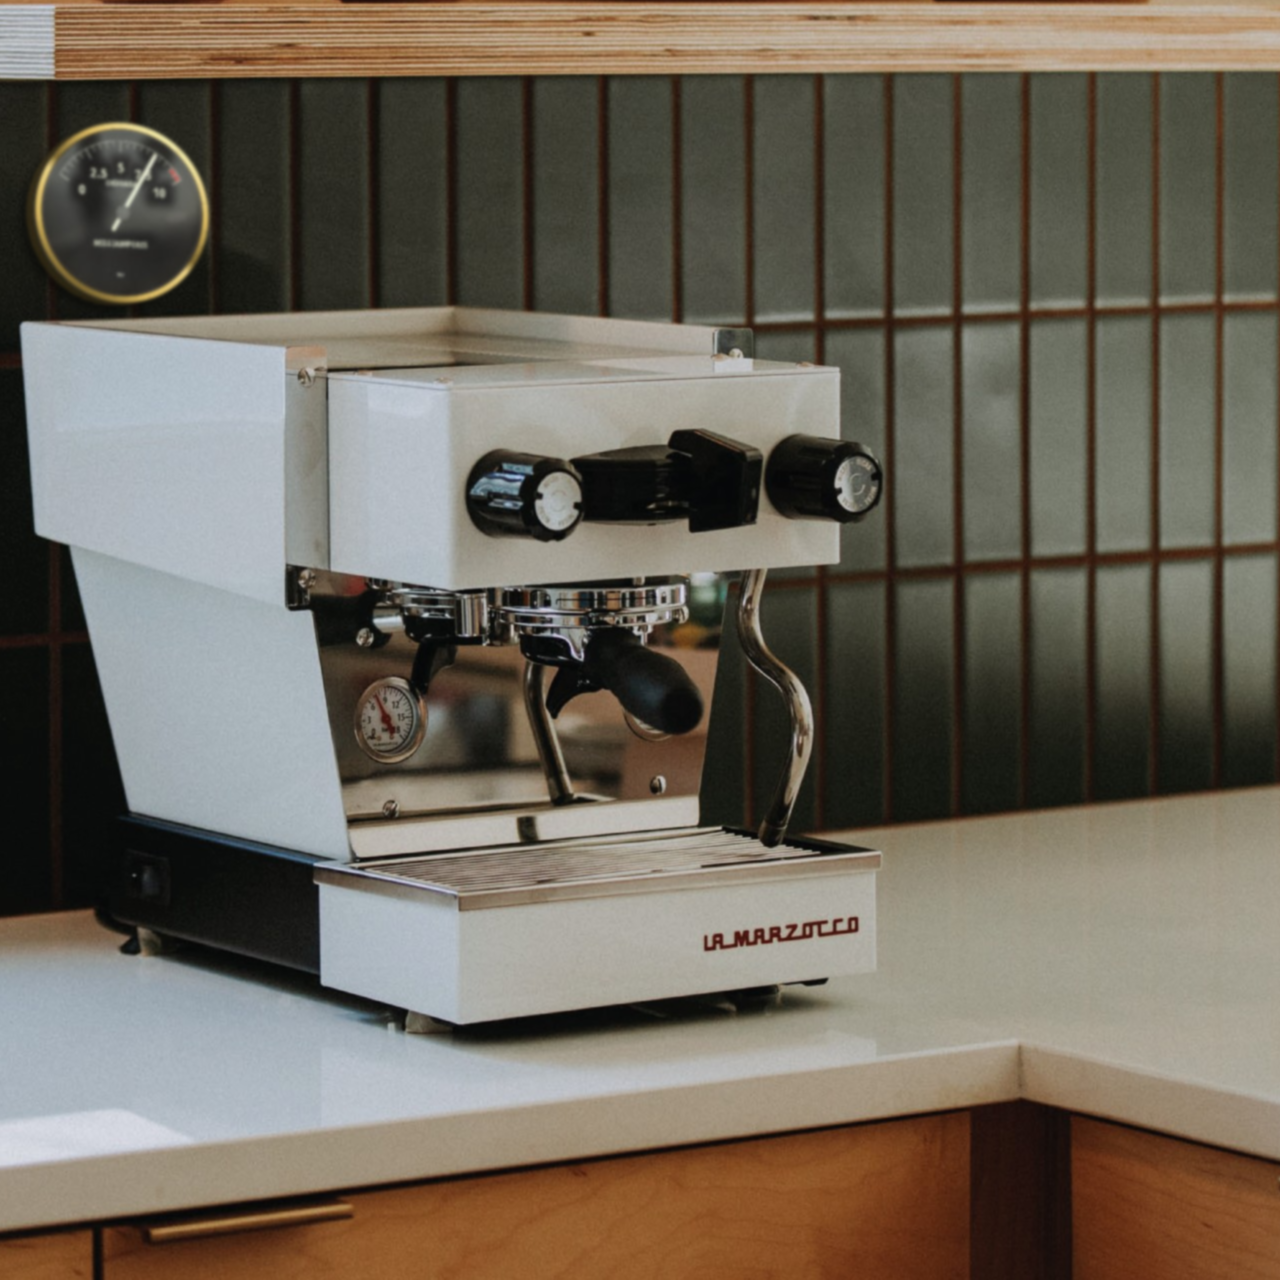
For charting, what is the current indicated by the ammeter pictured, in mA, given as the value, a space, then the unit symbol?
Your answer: 7.5 mA
